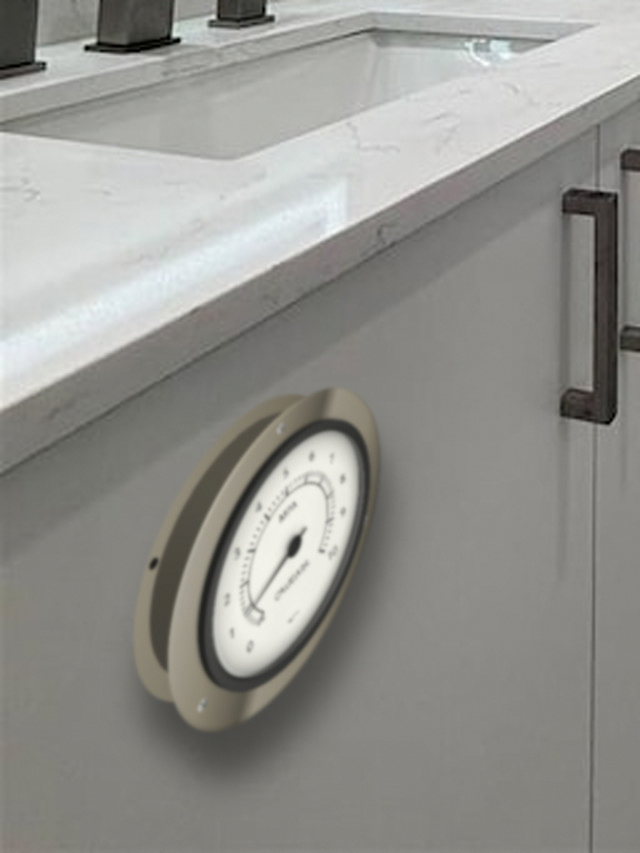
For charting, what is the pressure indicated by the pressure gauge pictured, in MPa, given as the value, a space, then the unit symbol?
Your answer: 1 MPa
